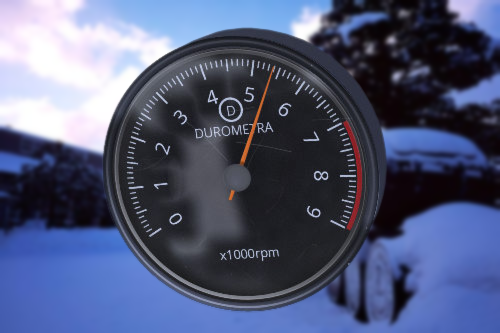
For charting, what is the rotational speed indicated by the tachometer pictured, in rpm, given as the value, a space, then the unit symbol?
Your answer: 5400 rpm
